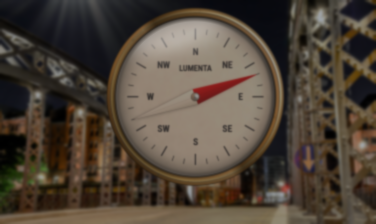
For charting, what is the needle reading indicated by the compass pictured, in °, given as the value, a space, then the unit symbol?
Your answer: 70 °
